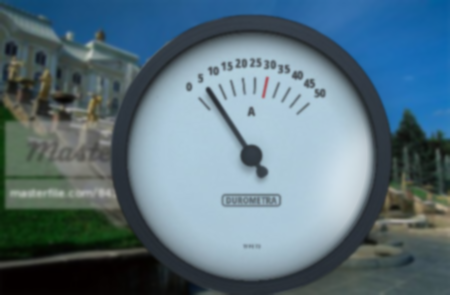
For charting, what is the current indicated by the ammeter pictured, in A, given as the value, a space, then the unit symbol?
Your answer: 5 A
